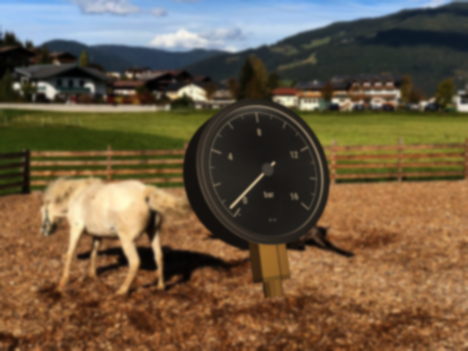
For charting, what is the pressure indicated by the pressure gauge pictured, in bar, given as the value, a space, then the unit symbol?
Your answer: 0.5 bar
